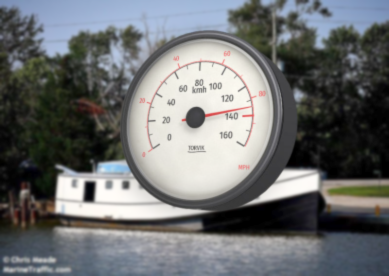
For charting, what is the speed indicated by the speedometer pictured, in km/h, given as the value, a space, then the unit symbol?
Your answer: 135 km/h
